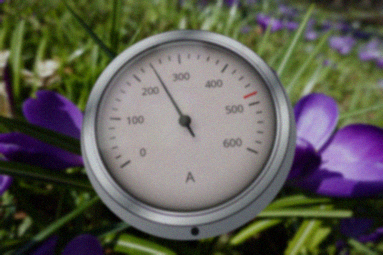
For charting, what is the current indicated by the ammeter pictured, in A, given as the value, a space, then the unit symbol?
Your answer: 240 A
